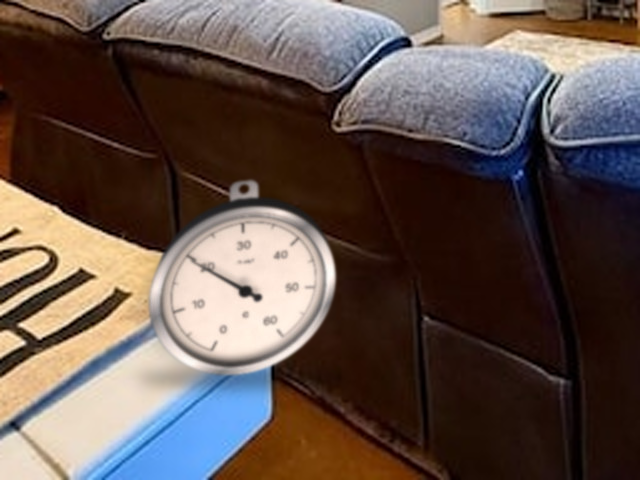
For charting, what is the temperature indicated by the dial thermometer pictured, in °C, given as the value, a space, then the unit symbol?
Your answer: 20 °C
